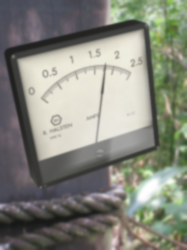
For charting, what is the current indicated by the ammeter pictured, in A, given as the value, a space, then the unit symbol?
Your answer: 1.75 A
